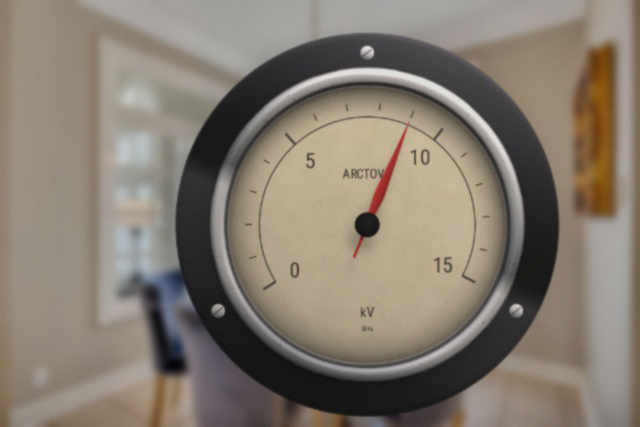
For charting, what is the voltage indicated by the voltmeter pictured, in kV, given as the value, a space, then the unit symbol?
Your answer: 9 kV
